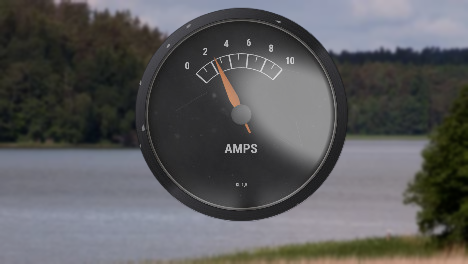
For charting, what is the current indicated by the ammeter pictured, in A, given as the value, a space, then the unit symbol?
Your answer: 2.5 A
